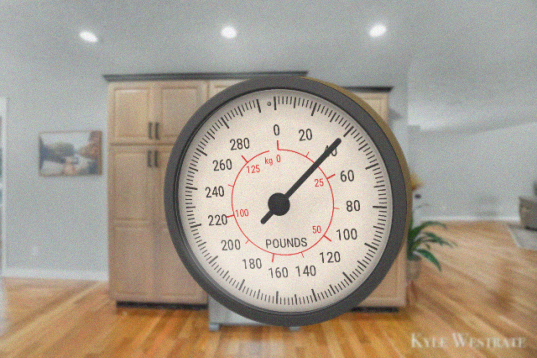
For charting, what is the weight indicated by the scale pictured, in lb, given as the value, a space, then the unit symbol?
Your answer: 40 lb
